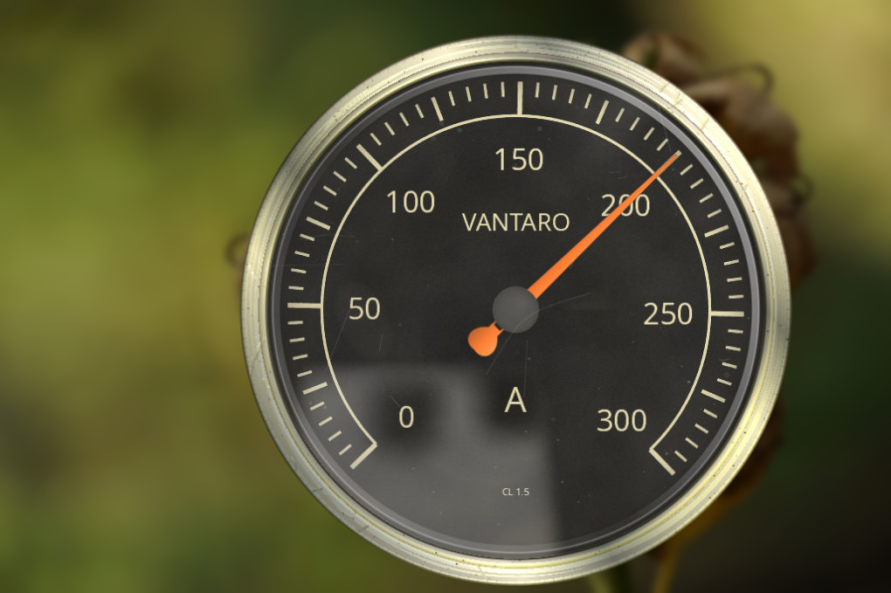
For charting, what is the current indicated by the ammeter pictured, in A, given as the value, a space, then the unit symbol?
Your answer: 200 A
